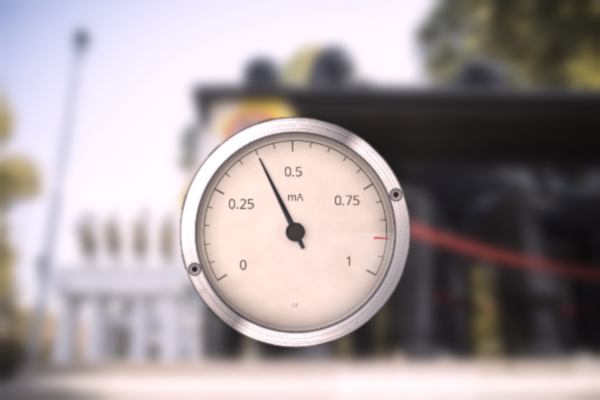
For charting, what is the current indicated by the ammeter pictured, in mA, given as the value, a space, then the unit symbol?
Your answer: 0.4 mA
